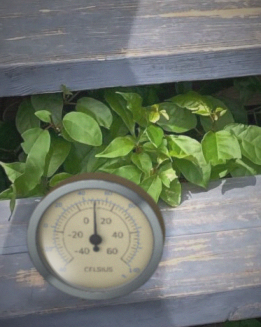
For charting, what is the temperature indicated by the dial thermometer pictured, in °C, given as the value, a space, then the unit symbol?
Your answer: 10 °C
